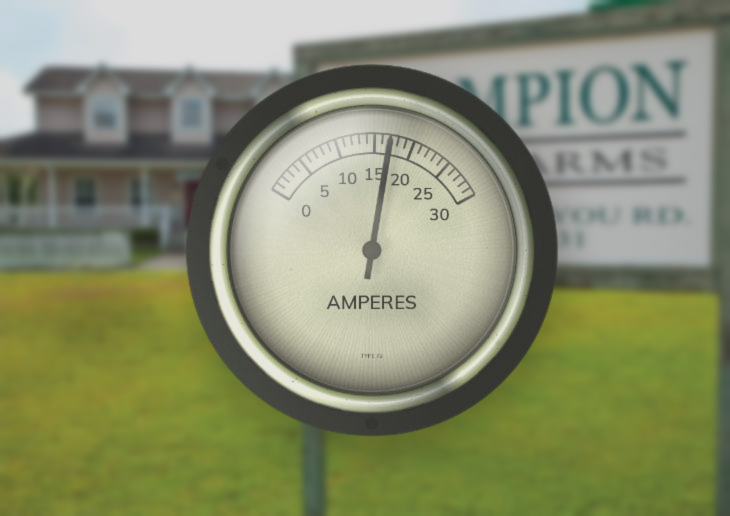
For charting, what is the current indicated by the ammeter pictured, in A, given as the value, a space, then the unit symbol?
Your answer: 17 A
